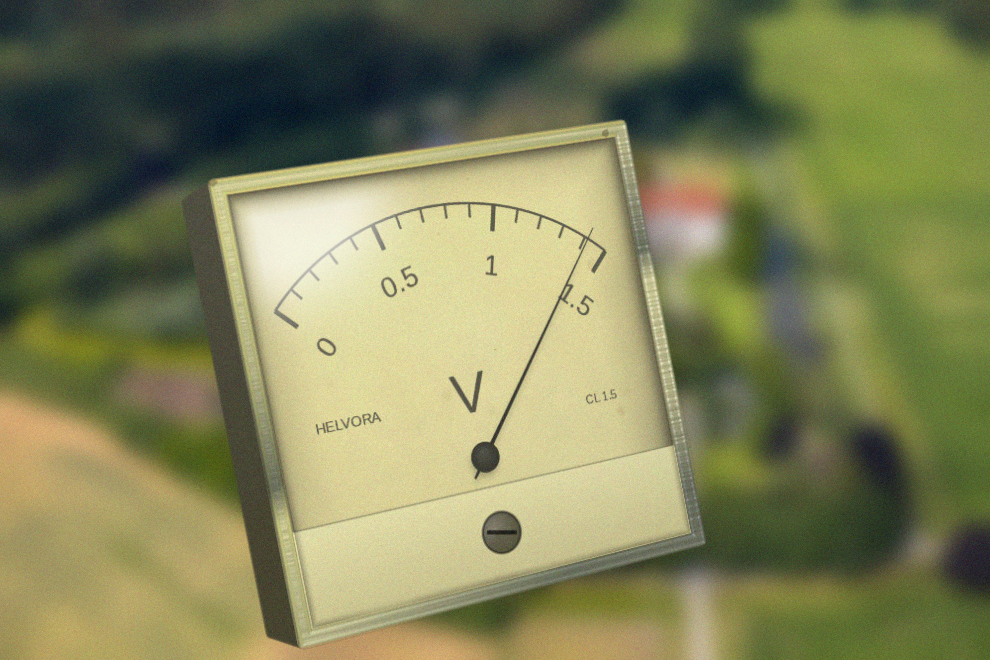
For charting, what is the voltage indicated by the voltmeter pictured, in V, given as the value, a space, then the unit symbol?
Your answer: 1.4 V
